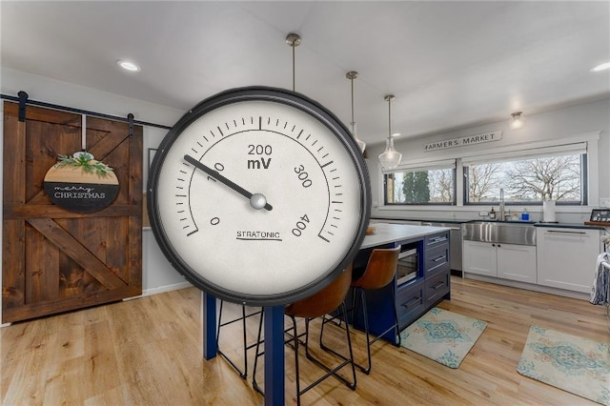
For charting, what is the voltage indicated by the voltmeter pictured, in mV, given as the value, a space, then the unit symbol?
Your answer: 100 mV
